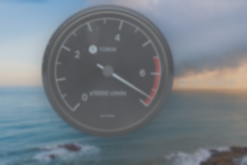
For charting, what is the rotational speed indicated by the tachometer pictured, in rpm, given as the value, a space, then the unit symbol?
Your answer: 6750 rpm
